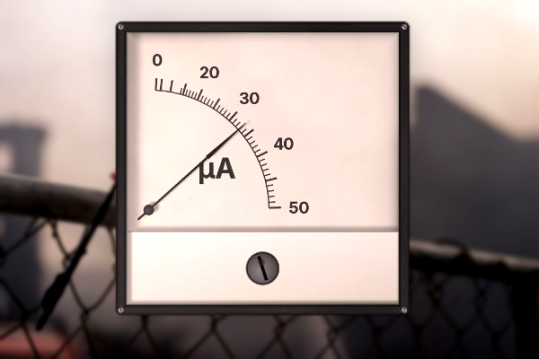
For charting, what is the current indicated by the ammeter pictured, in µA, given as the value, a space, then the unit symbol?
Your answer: 33 µA
